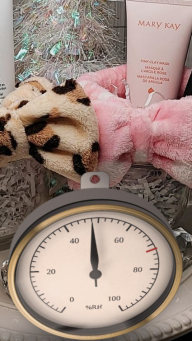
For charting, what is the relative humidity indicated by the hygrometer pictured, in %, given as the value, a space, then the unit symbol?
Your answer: 48 %
